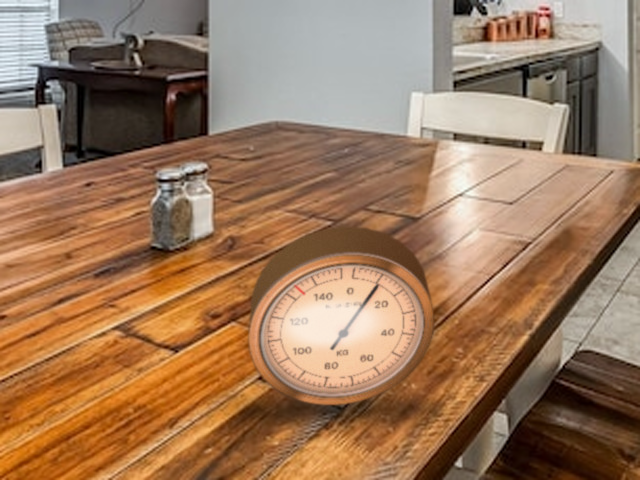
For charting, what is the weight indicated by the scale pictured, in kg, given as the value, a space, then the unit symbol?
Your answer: 10 kg
